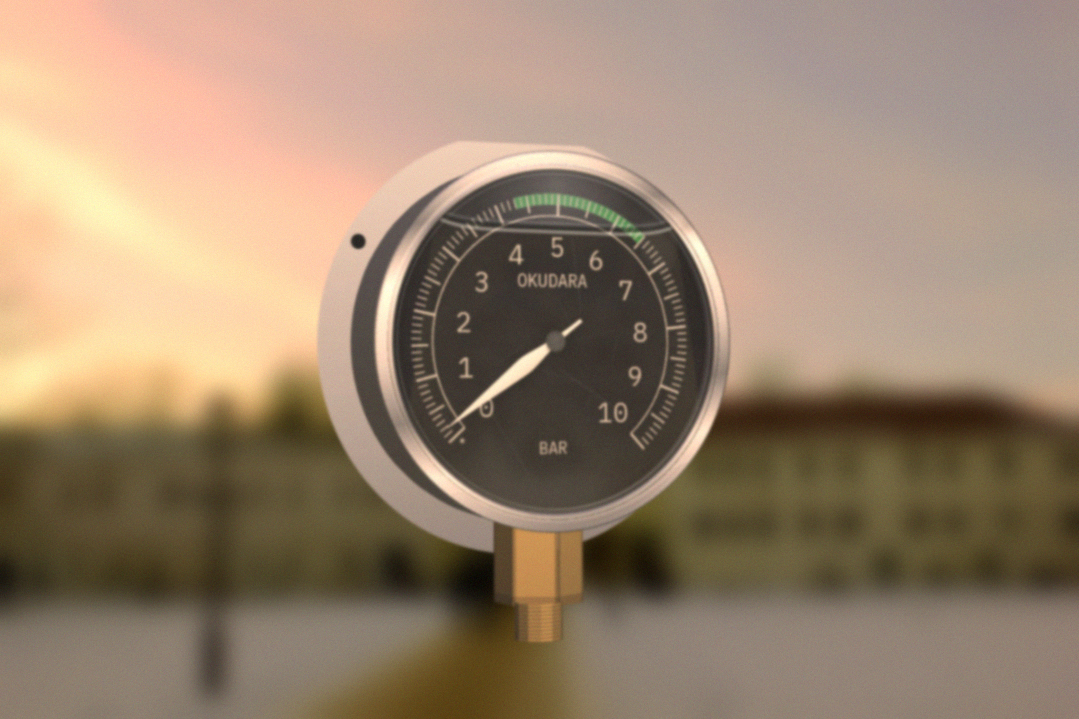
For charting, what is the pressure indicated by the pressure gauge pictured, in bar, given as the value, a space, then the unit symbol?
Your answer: 0.2 bar
